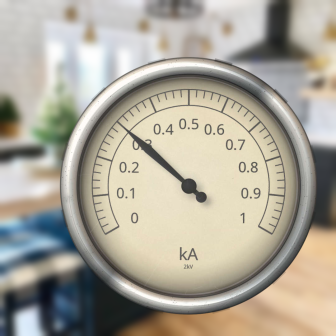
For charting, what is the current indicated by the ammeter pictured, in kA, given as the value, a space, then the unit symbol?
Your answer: 0.3 kA
